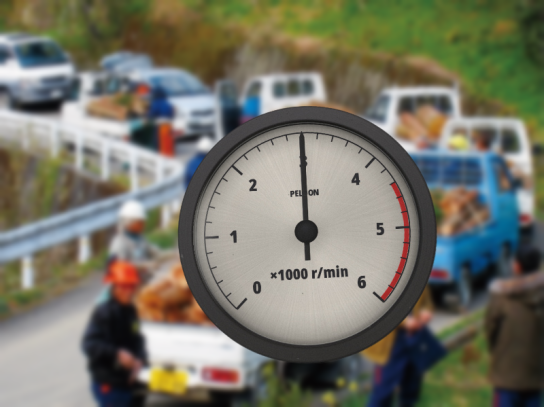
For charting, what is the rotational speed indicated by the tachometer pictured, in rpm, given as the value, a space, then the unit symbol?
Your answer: 3000 rpm
